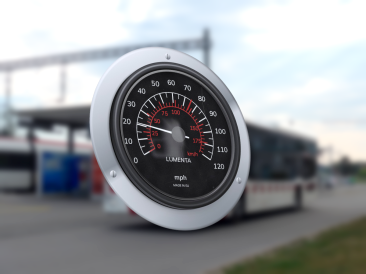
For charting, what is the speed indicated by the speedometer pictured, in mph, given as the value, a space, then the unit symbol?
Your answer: 20 mph
